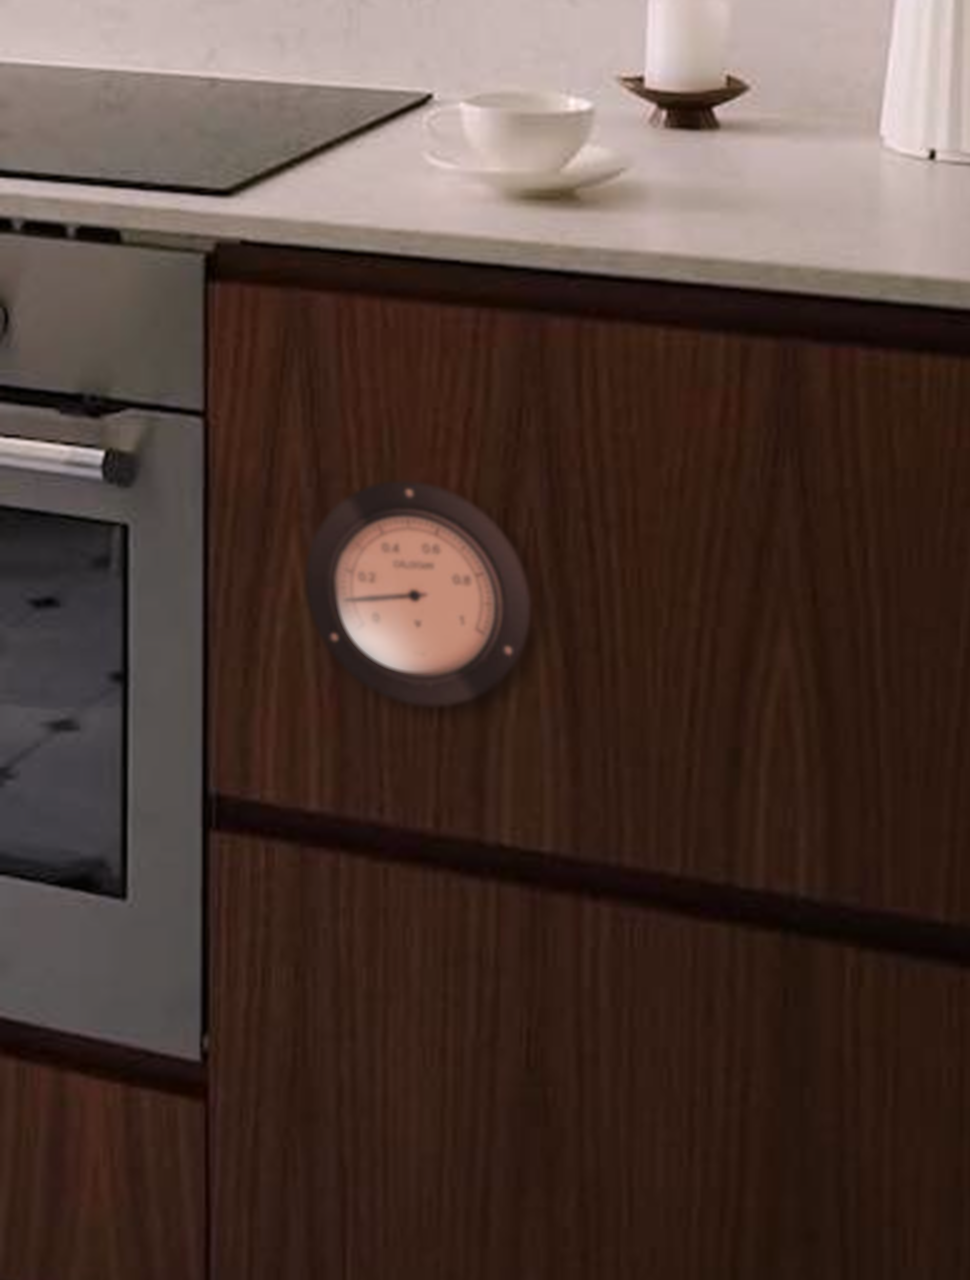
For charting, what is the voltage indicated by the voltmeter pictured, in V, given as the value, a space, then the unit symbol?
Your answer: 0.1 V
